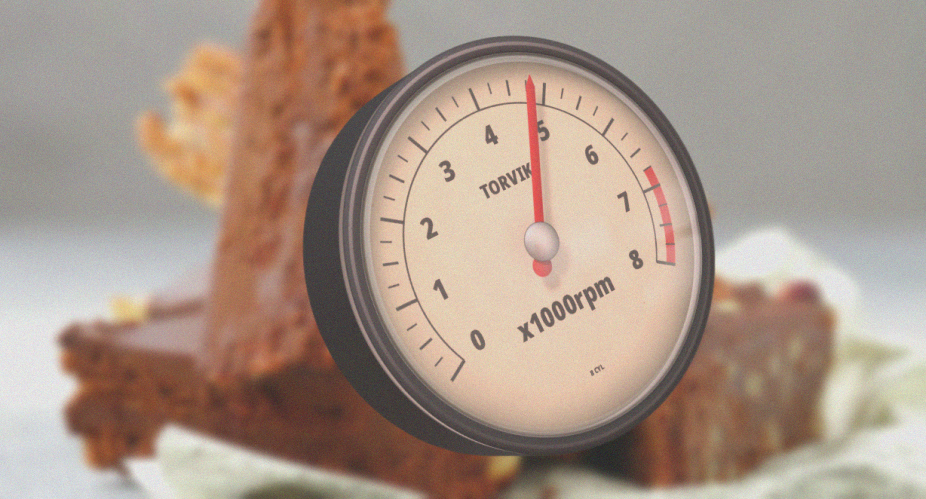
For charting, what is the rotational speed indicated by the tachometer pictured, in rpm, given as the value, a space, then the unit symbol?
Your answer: 4750 rpm
